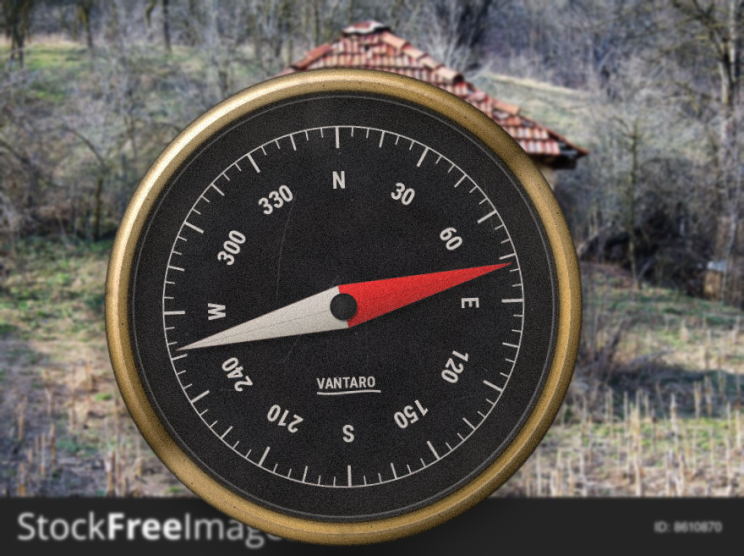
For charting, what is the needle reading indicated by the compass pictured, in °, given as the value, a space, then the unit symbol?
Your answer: 77.5 °
